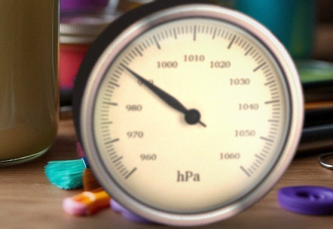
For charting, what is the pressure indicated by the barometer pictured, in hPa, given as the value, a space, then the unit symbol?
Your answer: 990 hPa
